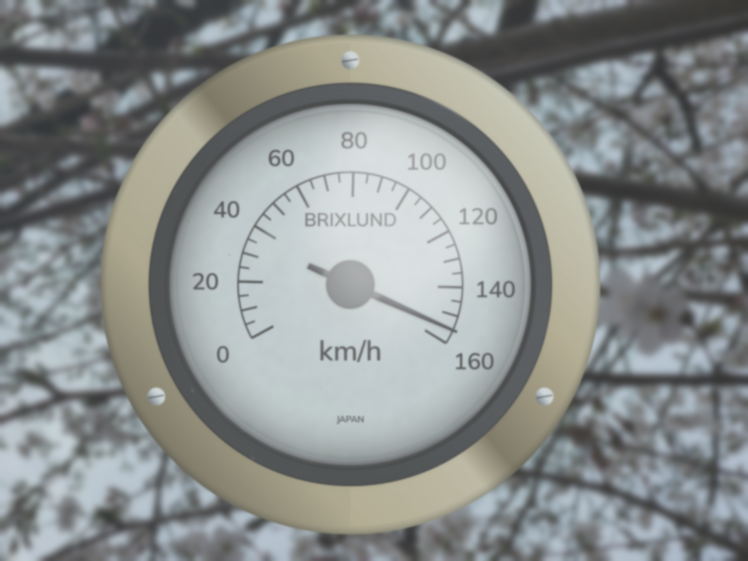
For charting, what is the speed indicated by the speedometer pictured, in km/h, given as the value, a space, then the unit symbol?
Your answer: 155 km/h
